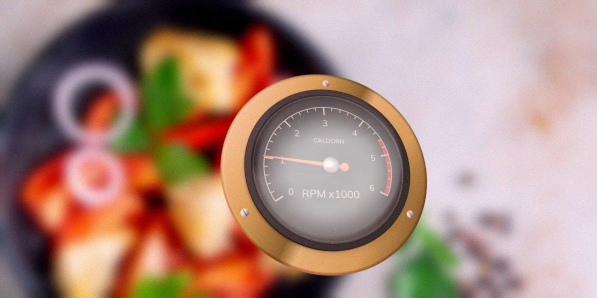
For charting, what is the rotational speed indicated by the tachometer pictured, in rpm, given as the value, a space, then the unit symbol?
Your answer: 1000 rpm
